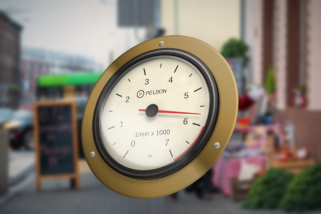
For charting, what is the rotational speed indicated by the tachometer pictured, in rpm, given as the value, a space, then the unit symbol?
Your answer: 5750 rpm
